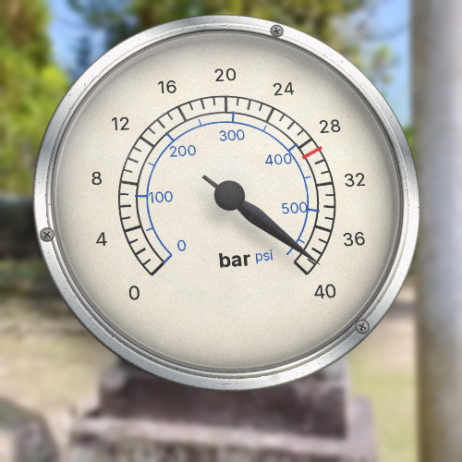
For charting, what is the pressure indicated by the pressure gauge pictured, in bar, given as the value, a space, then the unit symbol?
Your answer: 39 bar
